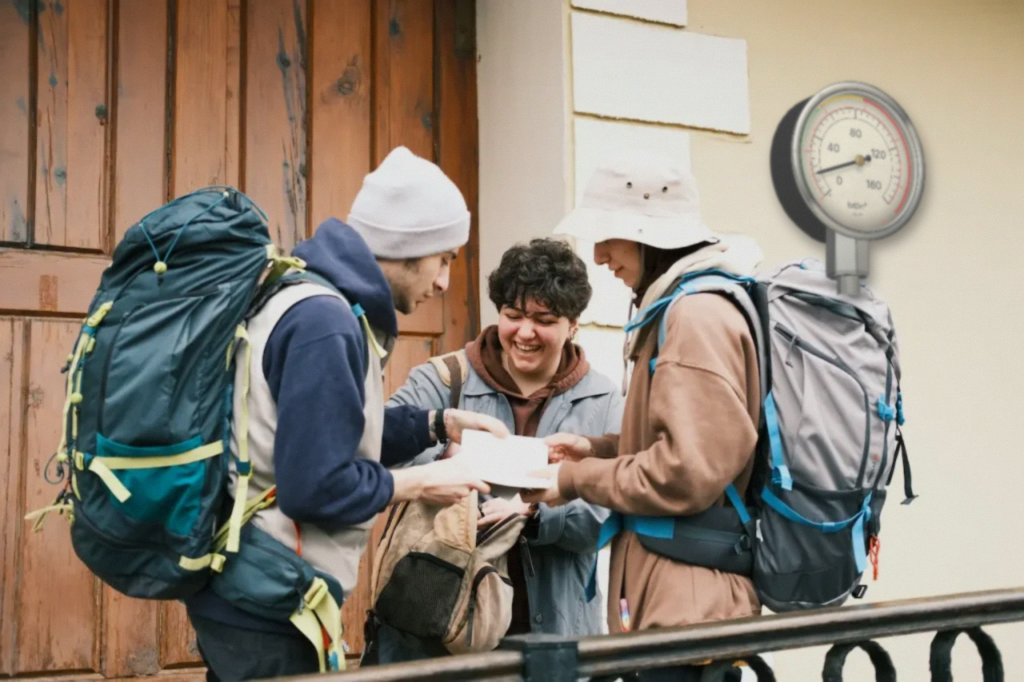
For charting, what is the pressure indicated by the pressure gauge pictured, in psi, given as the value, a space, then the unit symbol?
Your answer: 15 psi
